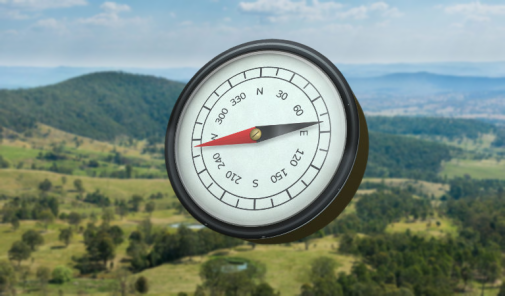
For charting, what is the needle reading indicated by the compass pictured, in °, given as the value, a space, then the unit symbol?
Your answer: 262.5 °
